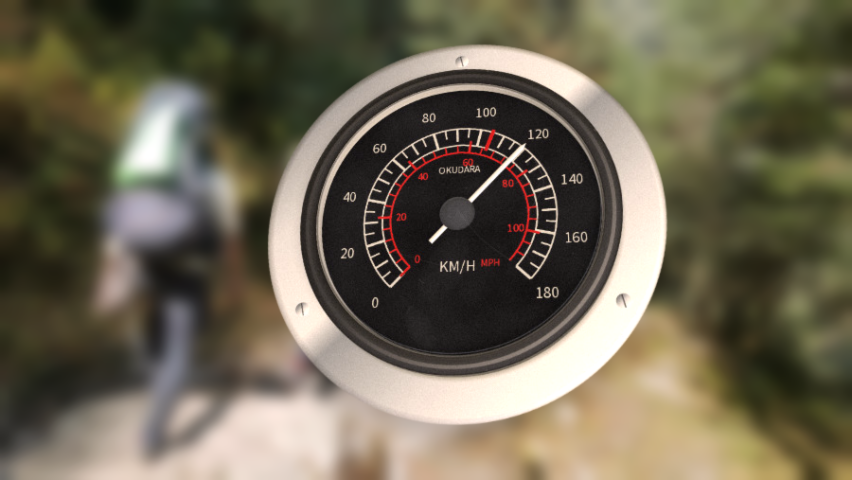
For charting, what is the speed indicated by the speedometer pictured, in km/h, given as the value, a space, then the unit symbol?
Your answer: 120 km/h
